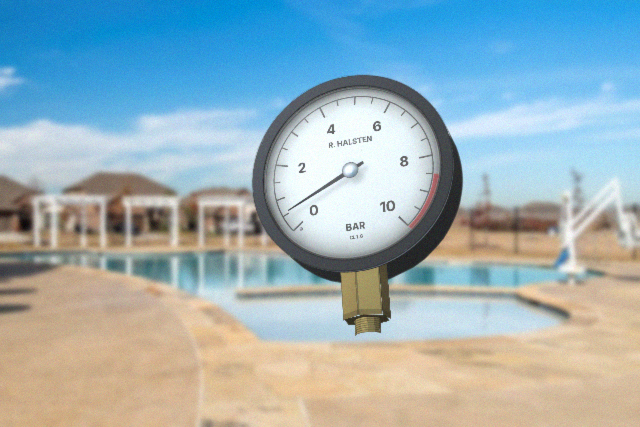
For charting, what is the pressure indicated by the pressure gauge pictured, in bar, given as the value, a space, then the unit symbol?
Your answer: 0.5 bar
